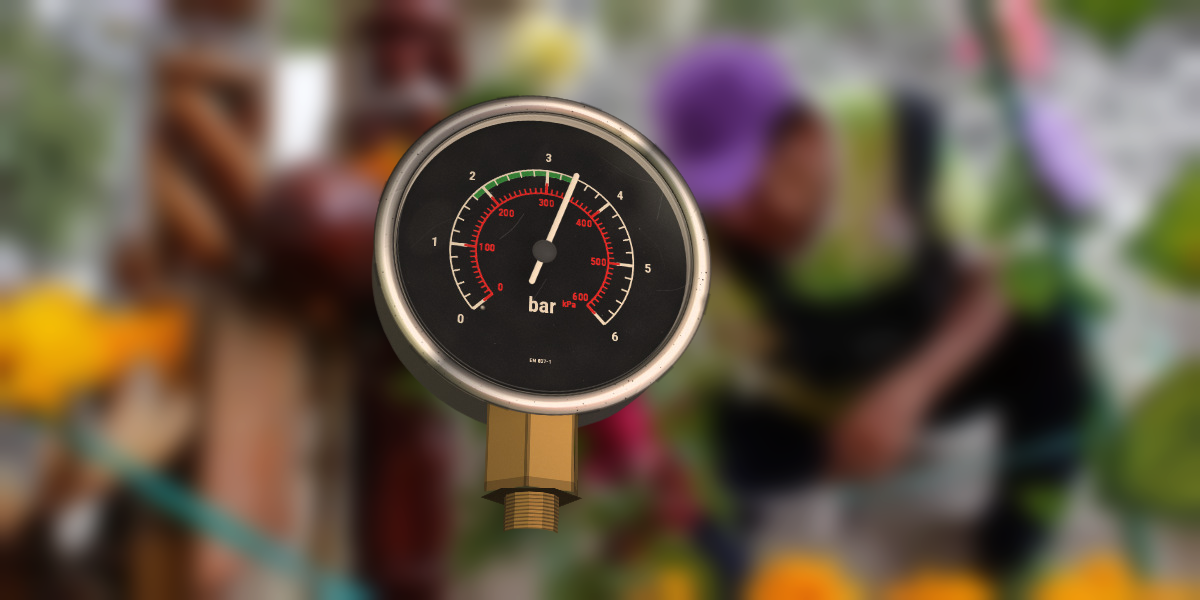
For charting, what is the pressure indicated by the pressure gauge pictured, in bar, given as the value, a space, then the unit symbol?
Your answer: 3.4 bar
